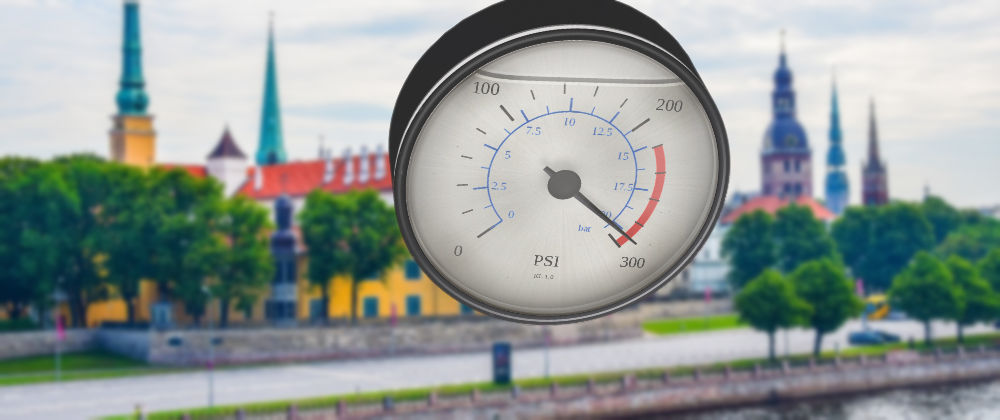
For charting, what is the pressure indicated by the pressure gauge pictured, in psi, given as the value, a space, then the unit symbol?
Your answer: 290 psi
